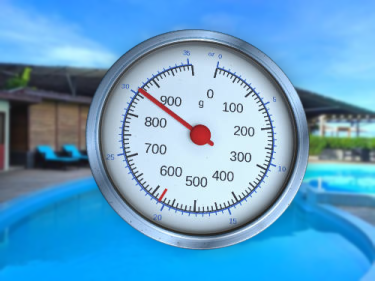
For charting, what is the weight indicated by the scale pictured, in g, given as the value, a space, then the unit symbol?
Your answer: 860 g
